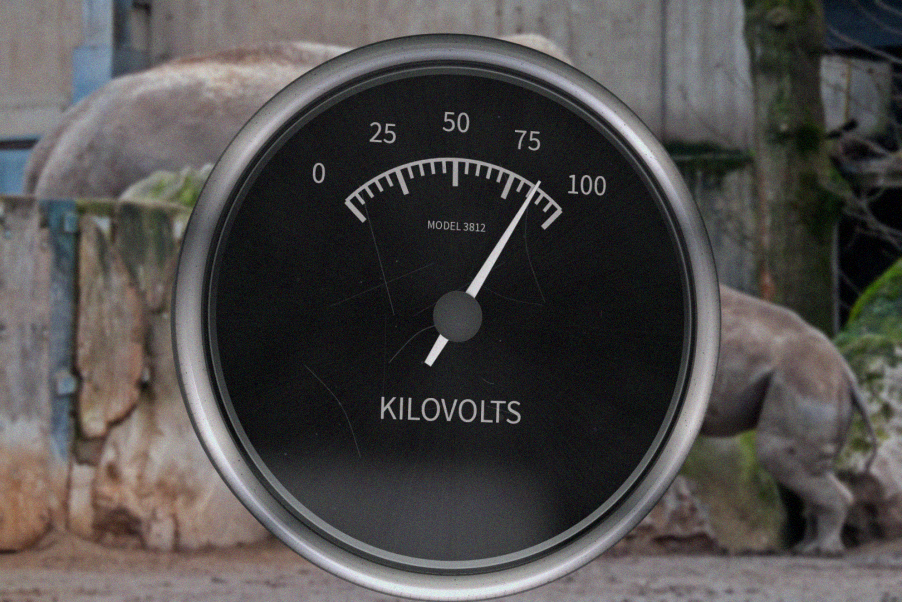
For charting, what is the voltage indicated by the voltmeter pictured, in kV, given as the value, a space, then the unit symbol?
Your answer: 85 kV
